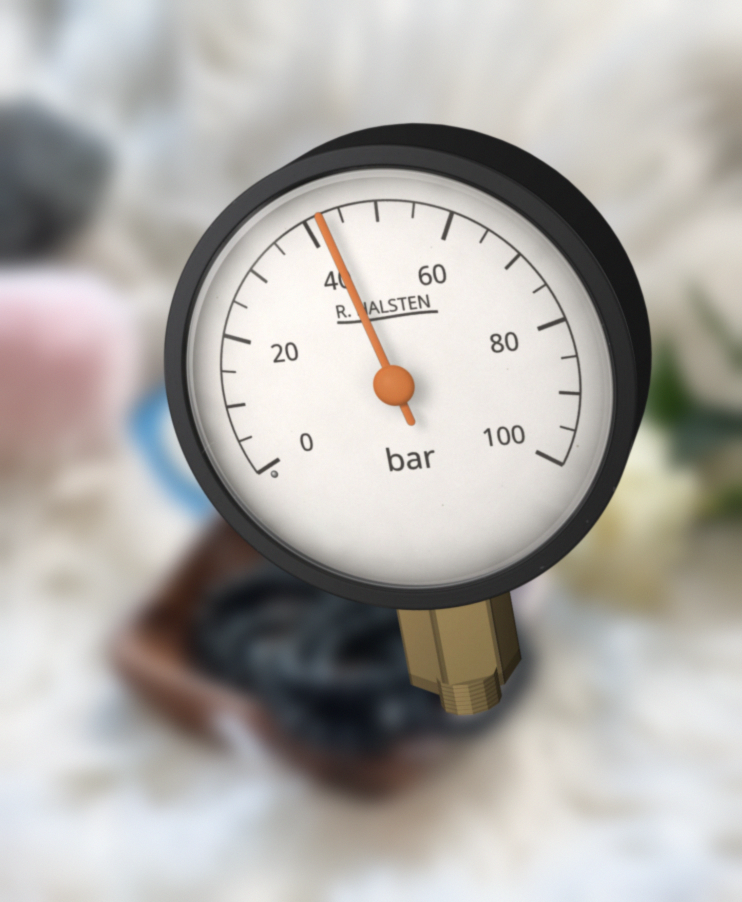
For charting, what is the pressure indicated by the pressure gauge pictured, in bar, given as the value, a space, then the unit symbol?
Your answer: 42.5 bar
